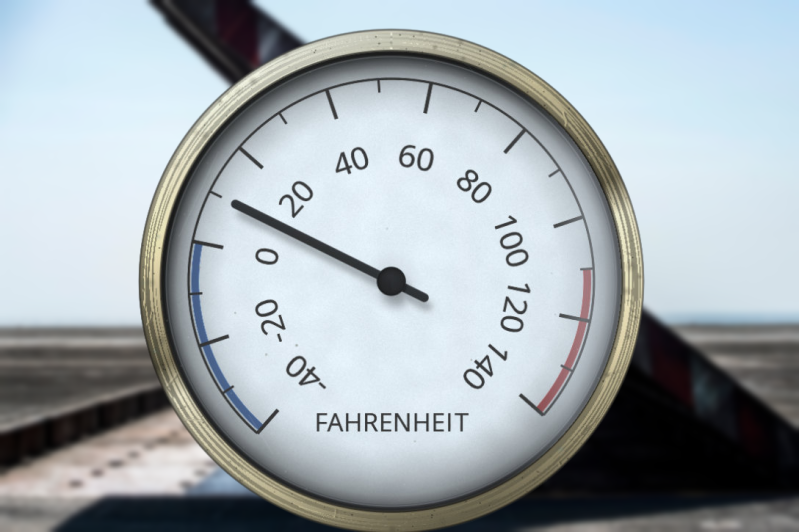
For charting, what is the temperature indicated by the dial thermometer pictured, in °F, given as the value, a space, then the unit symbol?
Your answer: 10 °F
